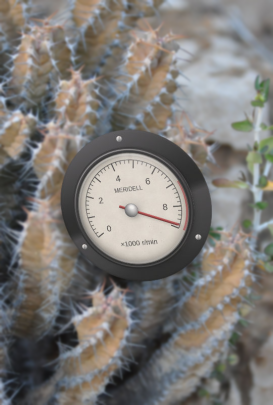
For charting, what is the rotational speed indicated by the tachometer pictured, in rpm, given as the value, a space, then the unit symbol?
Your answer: 8800 rpm
